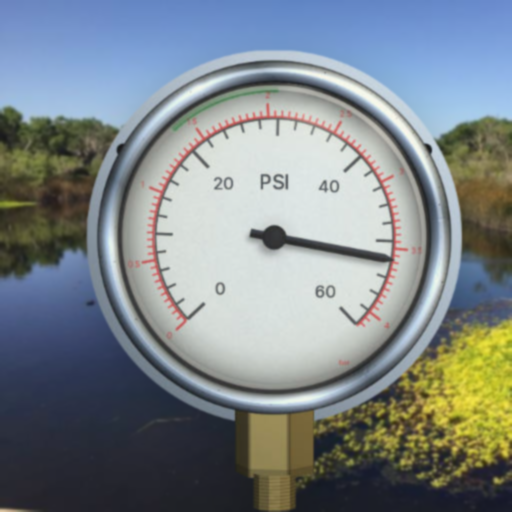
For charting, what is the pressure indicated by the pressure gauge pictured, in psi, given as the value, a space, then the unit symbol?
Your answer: 52 psi
